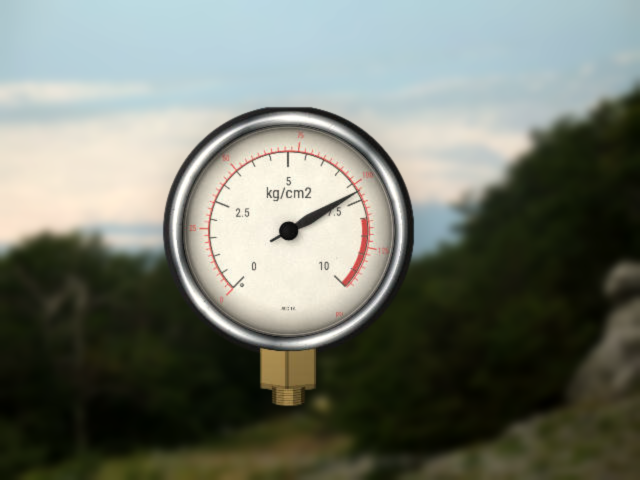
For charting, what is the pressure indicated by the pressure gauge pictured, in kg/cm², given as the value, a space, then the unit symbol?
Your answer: 7.25 kg/cm²
